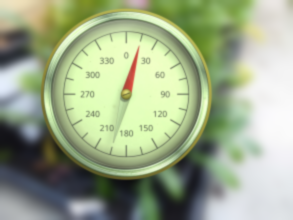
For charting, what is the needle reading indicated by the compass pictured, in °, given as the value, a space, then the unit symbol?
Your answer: 15 °
